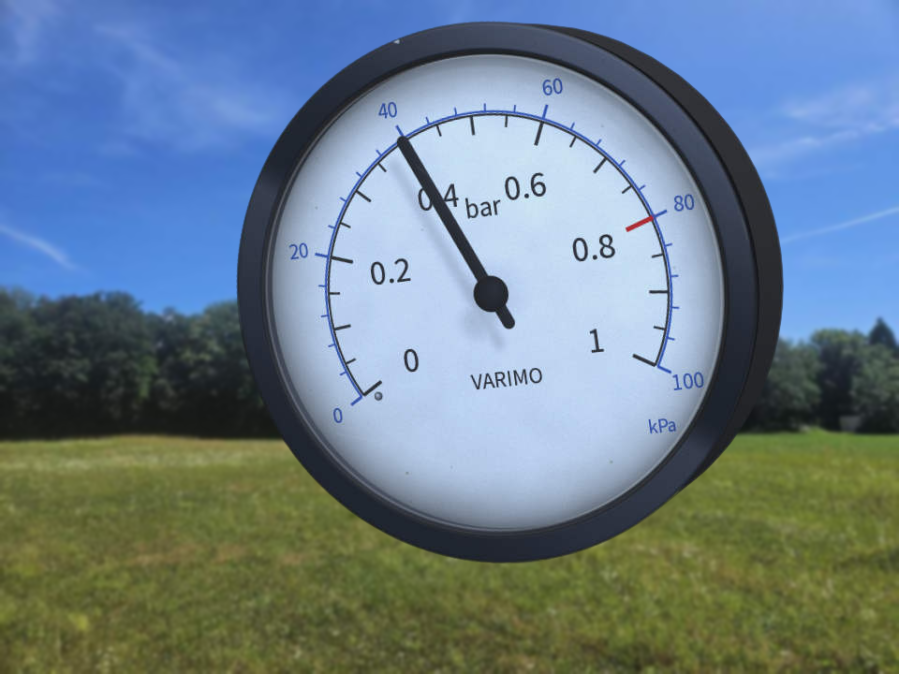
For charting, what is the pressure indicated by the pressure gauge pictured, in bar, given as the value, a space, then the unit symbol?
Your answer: 0.4 bar
